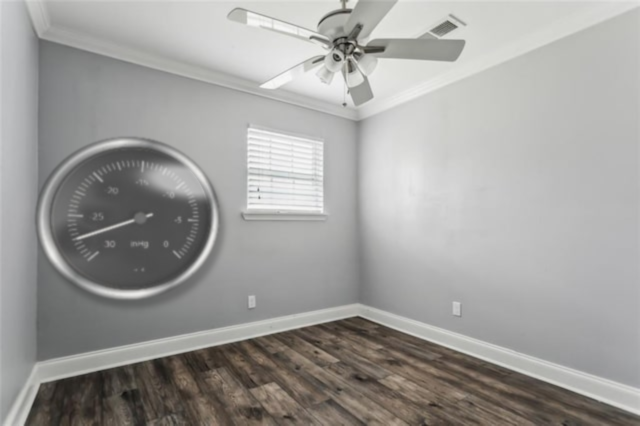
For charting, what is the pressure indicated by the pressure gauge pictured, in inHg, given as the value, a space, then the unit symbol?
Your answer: -27.5 inHg
